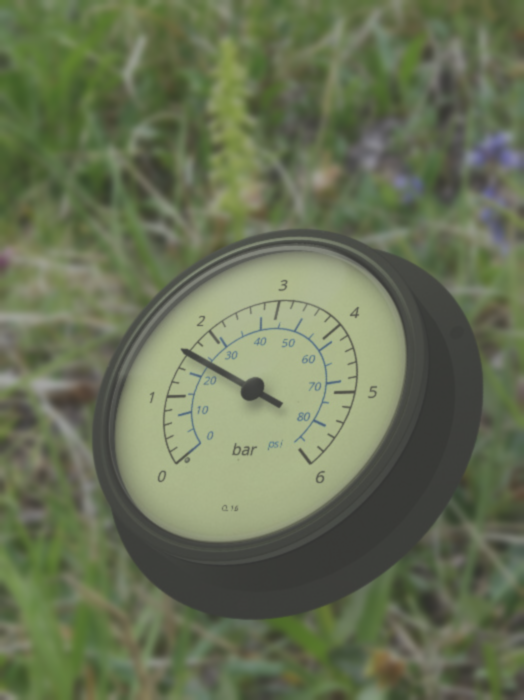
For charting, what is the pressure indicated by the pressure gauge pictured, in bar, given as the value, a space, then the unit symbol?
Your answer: 1.6 bar
